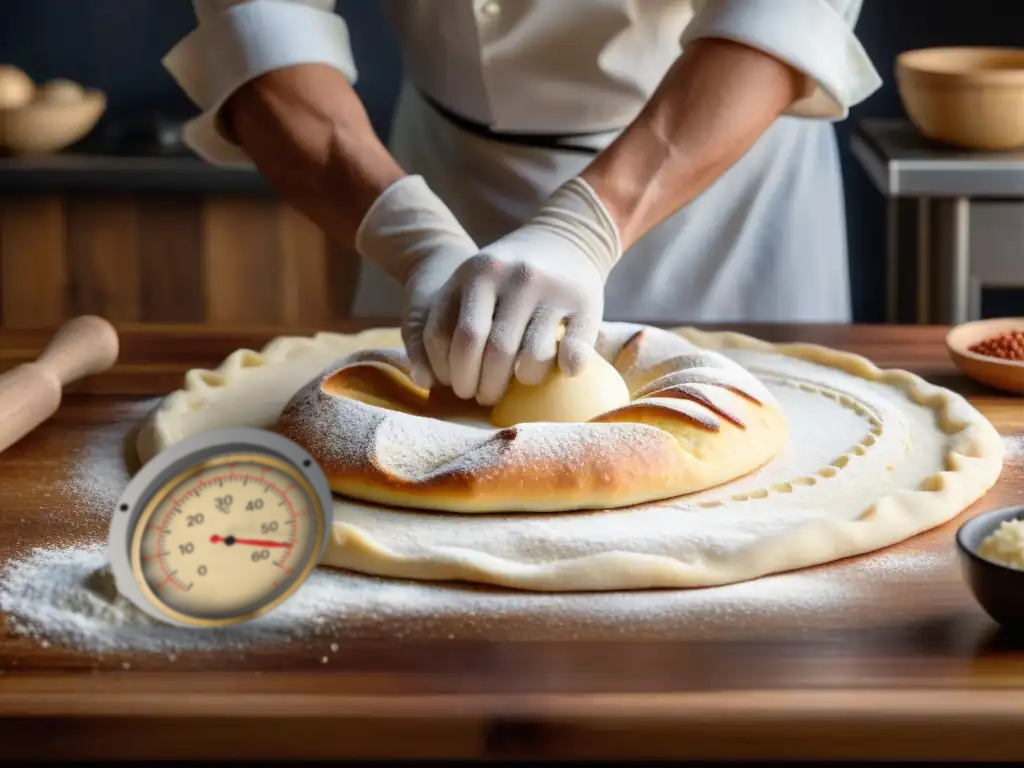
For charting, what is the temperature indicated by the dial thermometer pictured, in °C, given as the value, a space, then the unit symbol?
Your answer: 55 °C
